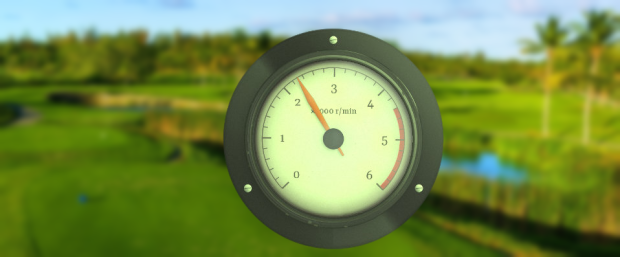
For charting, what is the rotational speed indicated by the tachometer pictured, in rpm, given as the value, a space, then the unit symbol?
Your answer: 2300 rpm
